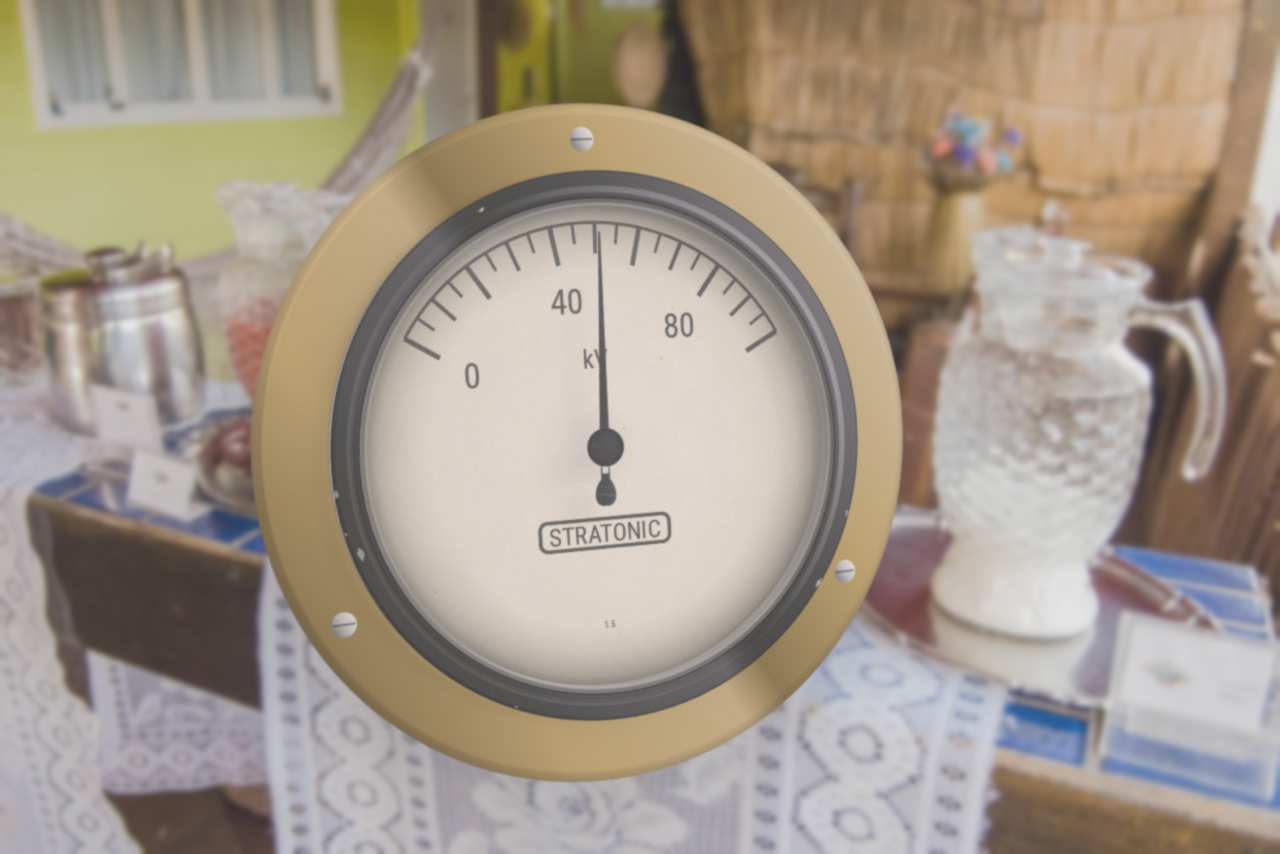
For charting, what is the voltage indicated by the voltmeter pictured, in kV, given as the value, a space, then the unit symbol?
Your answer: 50 kV
